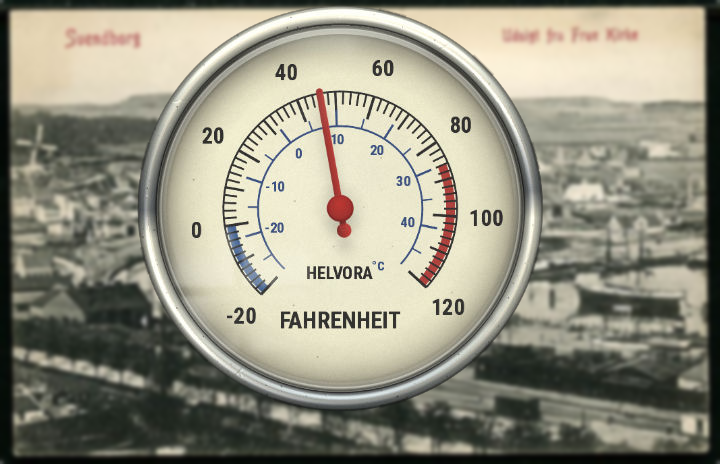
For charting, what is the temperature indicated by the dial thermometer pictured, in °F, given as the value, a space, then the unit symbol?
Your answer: 46 °F
